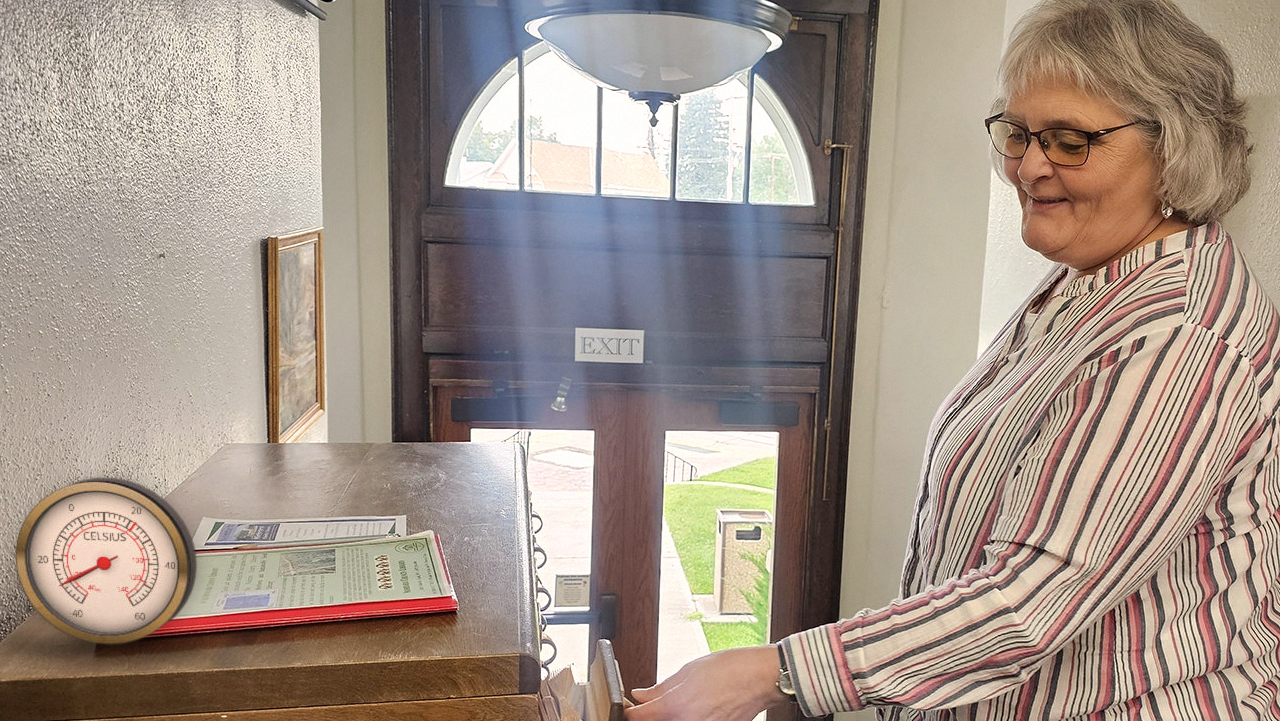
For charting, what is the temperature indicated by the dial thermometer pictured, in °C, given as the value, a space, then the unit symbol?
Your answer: -30 °C
